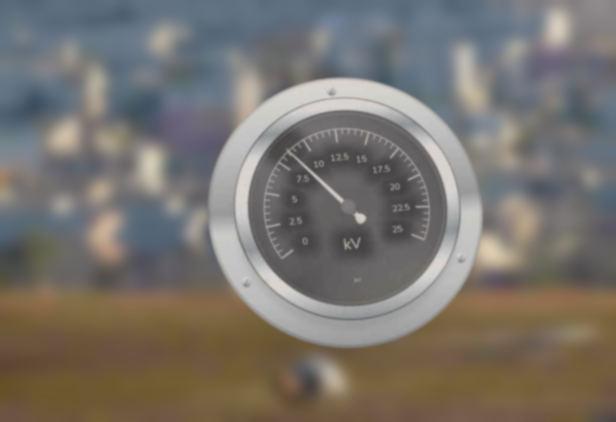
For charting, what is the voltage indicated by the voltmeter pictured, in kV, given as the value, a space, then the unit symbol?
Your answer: 8.5 kV
